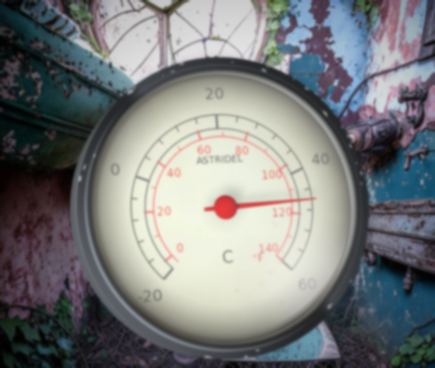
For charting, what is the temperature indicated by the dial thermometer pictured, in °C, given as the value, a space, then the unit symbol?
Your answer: 46 °C
